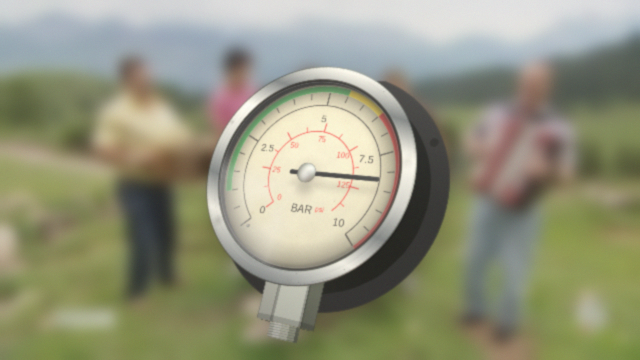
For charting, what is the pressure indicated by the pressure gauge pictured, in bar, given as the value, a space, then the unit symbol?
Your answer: 8.25 bar
